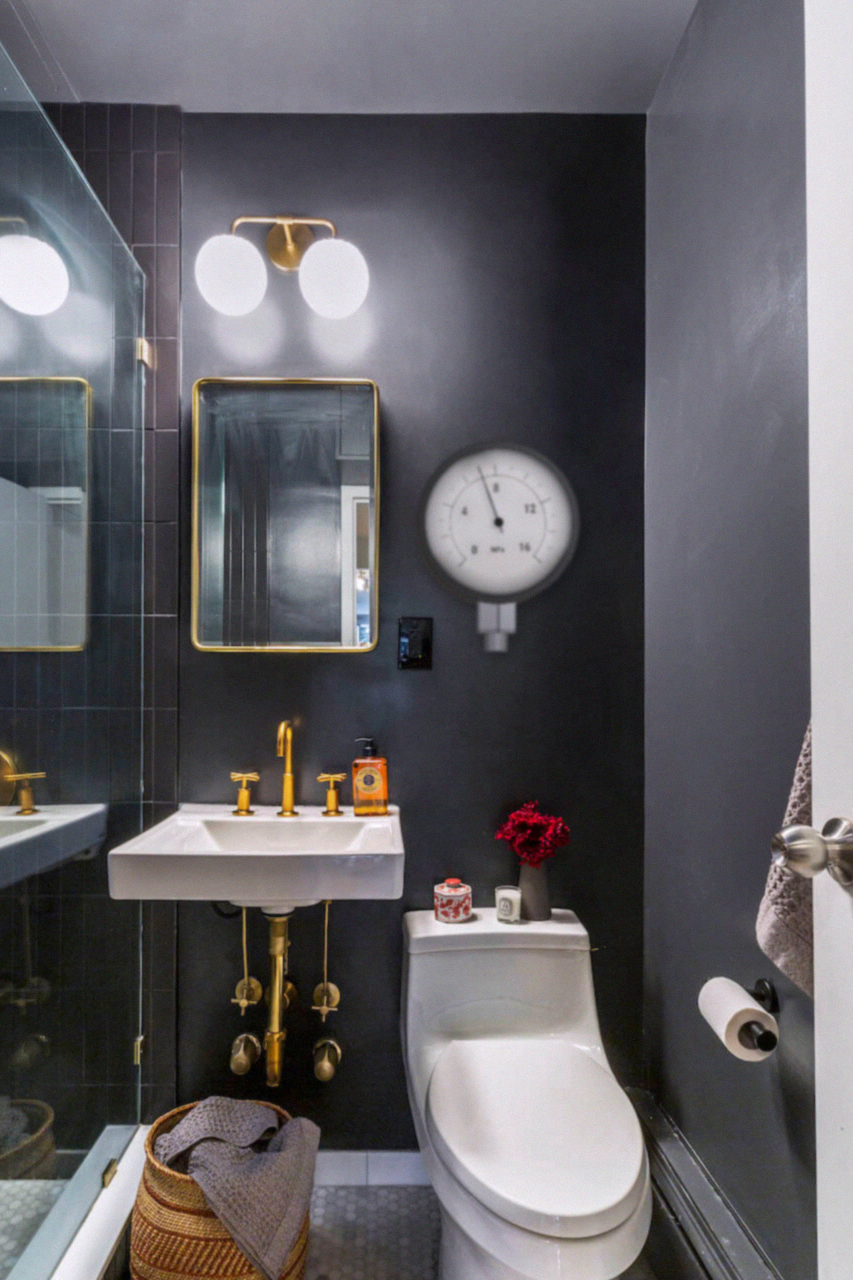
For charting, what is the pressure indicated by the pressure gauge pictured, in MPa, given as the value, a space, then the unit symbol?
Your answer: 7 MPa
